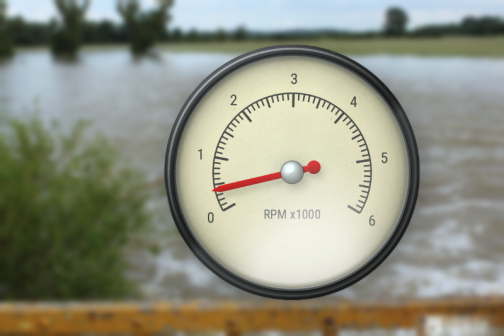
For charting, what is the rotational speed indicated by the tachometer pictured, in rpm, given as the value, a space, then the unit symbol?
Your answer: 400 rpm
